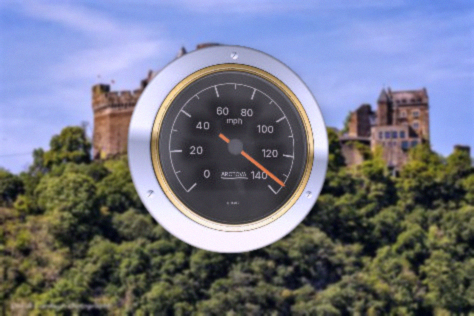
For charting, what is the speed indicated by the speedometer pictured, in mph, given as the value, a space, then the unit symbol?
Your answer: 135 mph
